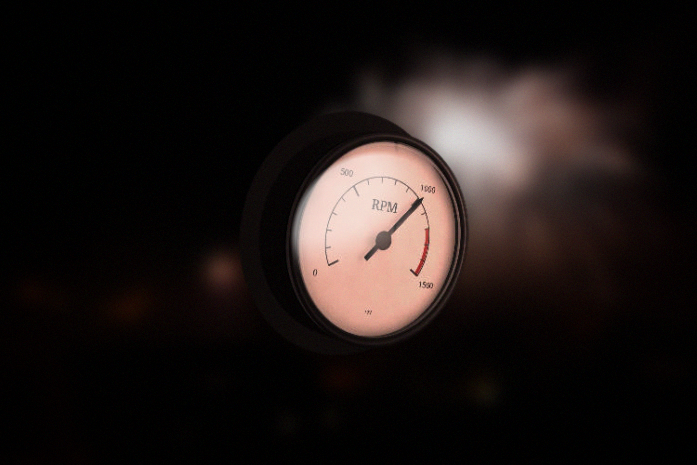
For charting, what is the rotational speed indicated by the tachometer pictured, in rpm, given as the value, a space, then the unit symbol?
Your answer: 1000 rpm
